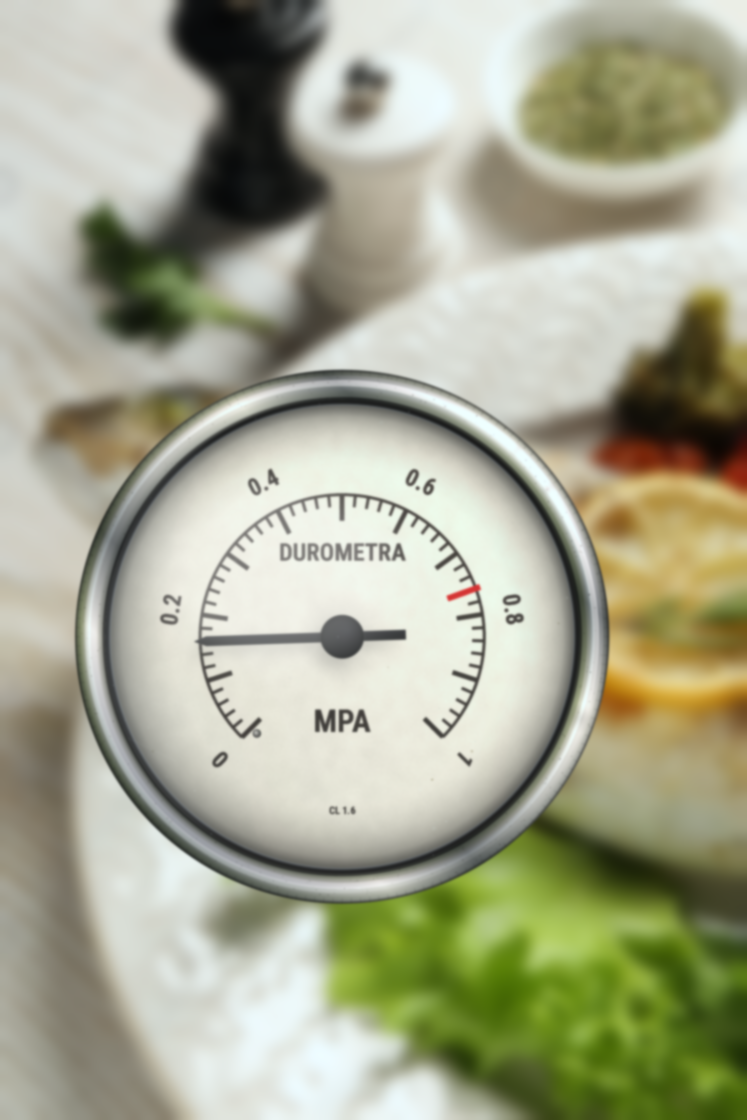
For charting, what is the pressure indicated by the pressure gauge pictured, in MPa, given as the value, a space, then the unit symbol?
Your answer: 0.16 MPa
